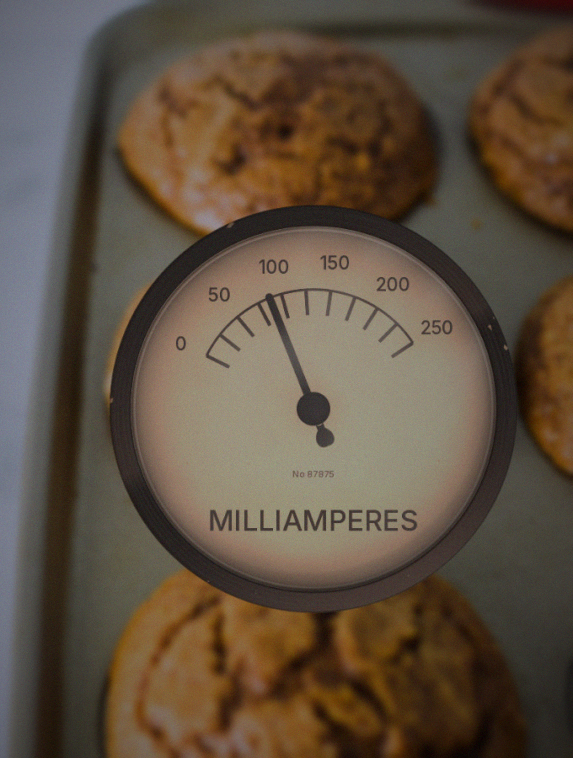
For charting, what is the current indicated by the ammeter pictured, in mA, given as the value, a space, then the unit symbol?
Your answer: 87.5 mA
